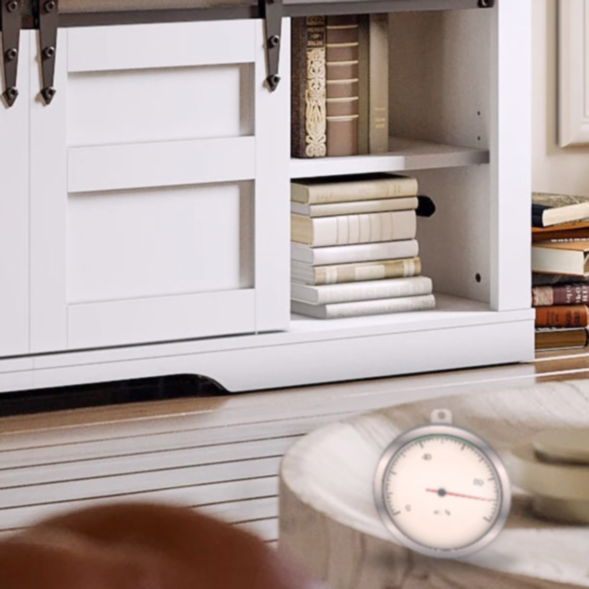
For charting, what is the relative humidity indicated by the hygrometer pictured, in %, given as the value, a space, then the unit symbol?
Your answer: 90 %
